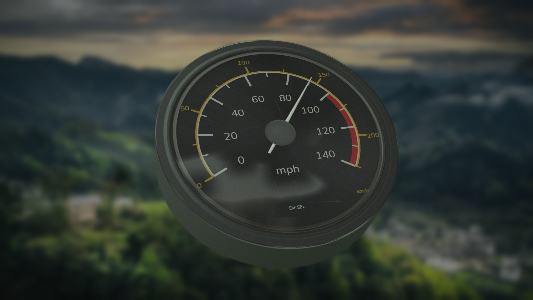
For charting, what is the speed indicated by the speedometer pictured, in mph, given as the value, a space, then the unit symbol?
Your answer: 90 mph
